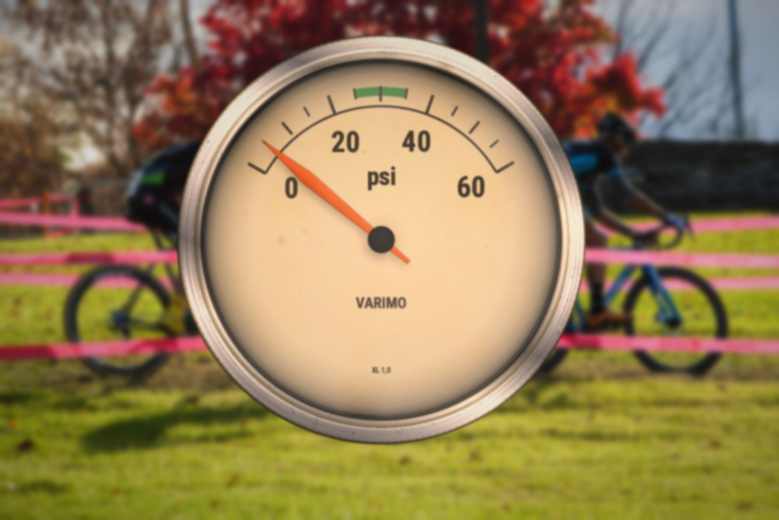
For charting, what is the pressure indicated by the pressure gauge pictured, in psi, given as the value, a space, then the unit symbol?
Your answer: 5 psi
